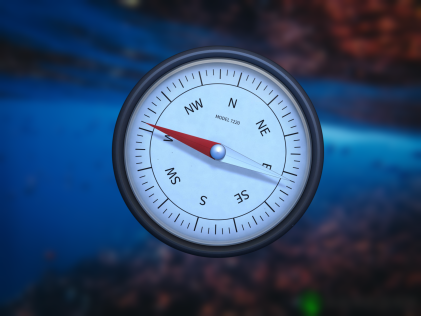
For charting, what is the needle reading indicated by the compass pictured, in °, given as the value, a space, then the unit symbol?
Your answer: 275 °
